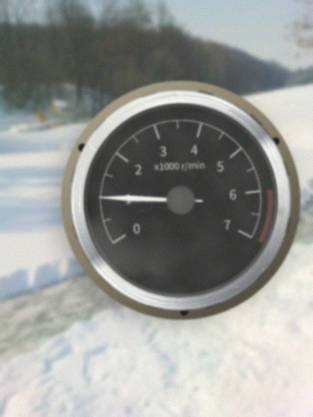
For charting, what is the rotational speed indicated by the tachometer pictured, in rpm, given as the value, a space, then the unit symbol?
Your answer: 1000 rpm
